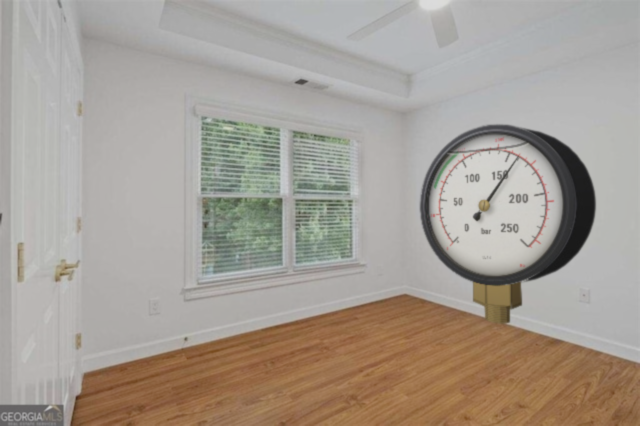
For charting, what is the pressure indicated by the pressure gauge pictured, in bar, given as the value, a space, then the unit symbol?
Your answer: 160 bar
